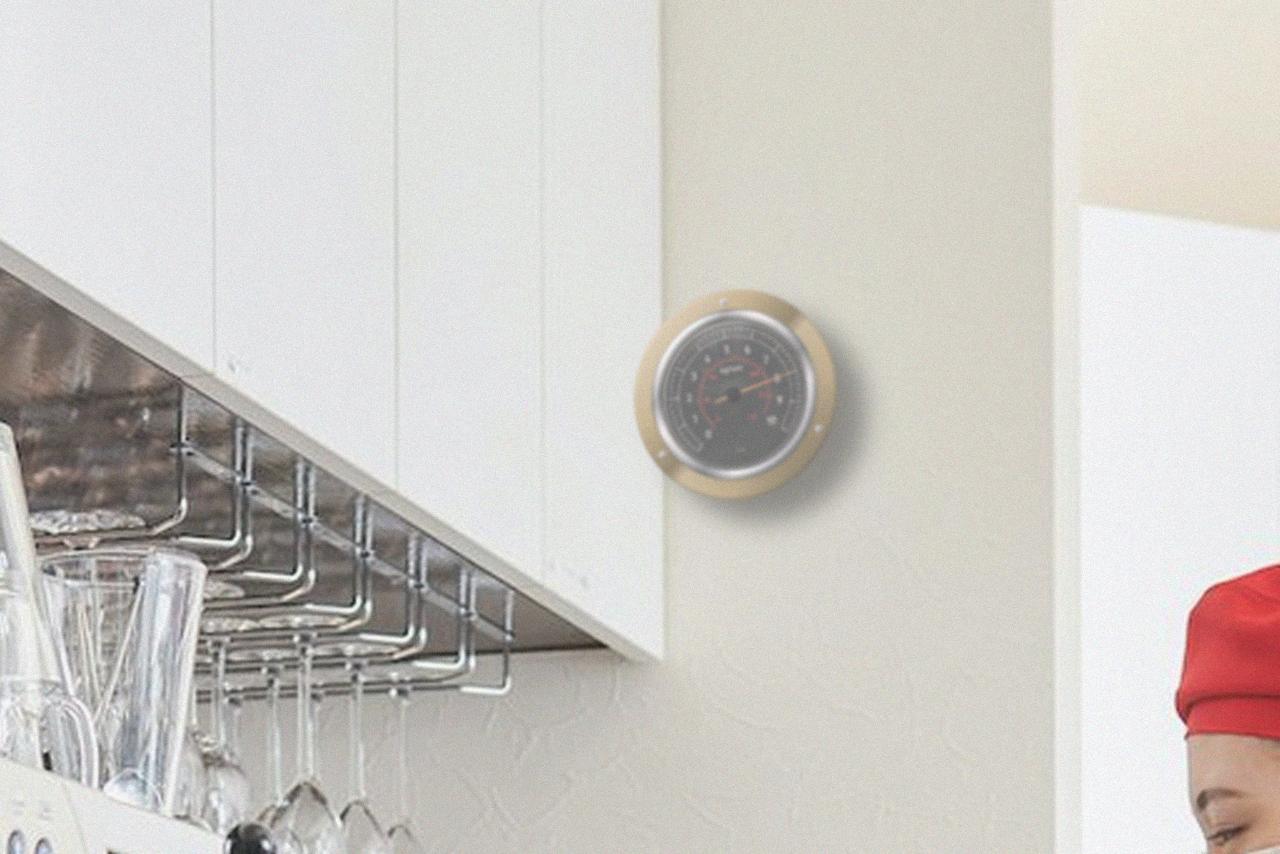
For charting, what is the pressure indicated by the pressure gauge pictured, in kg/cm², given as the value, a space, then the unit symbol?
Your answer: 8 kg/cm²
